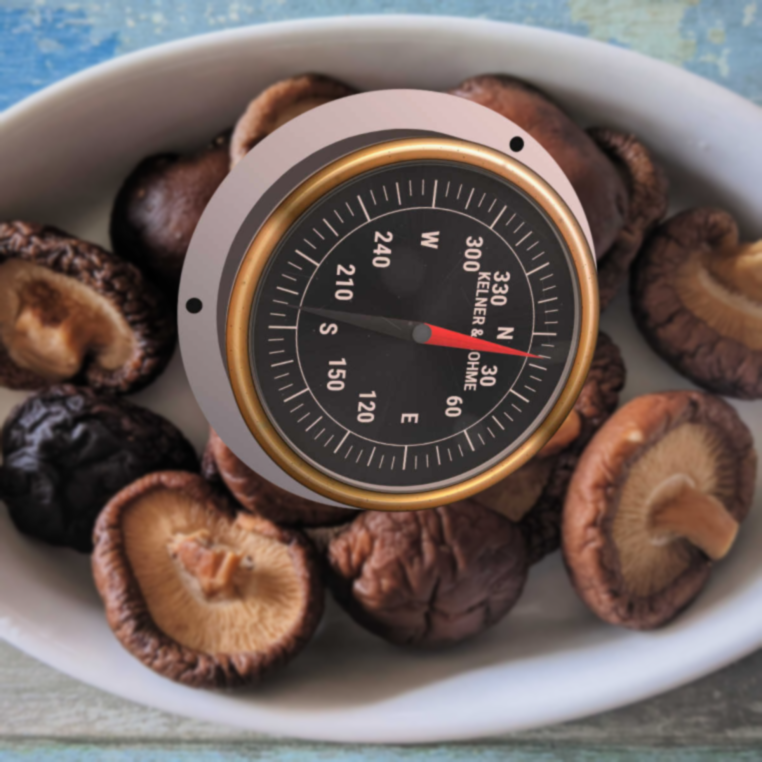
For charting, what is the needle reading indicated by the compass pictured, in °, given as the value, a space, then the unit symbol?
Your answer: 10 °
